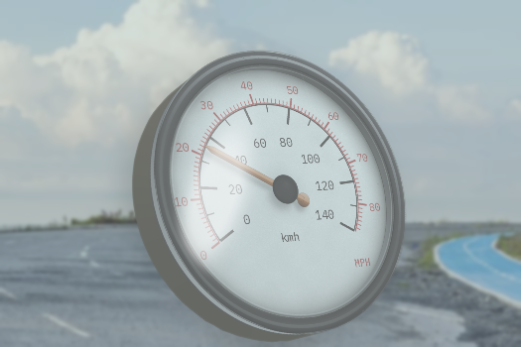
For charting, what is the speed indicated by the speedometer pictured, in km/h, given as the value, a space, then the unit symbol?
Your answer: 35 km/h
